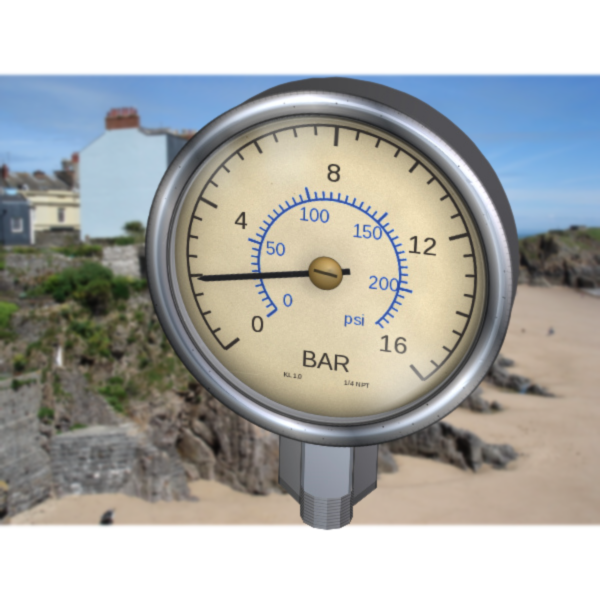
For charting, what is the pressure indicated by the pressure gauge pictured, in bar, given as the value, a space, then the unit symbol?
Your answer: 2 bar
